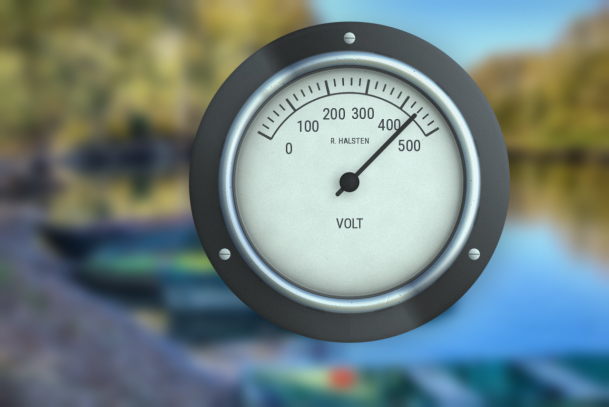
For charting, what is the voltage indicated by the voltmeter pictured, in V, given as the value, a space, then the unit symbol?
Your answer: 440 V
